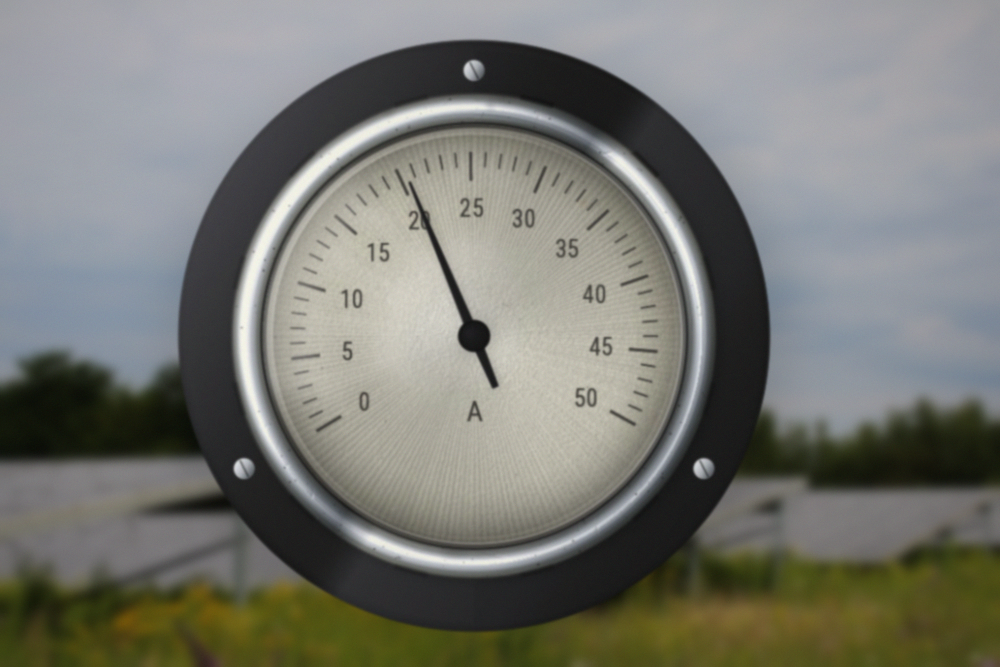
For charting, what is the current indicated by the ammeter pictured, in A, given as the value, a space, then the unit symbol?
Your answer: 20.5 A
